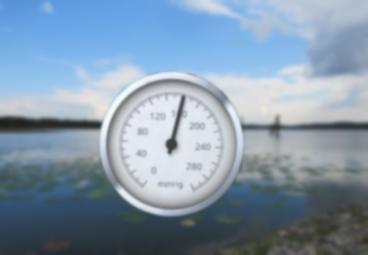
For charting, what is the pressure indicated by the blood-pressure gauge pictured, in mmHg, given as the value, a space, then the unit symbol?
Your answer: 160 mmHg
